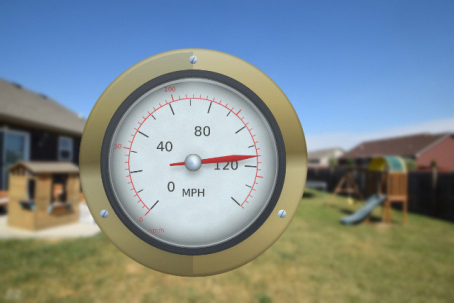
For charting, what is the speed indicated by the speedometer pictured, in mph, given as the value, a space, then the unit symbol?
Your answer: 115 mph
